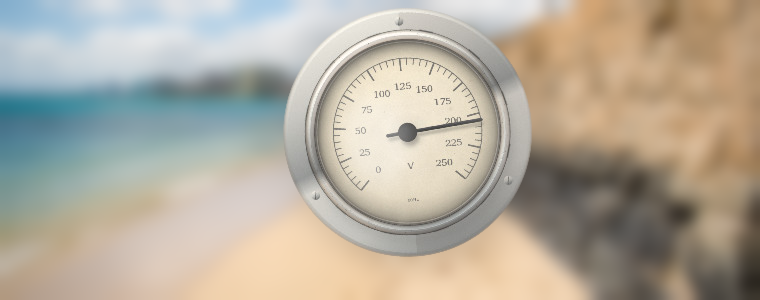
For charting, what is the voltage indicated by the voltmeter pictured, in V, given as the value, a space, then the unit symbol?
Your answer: 205 V
